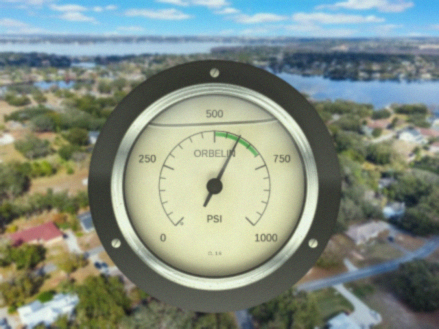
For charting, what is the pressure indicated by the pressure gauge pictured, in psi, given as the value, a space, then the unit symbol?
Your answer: 600 psi
